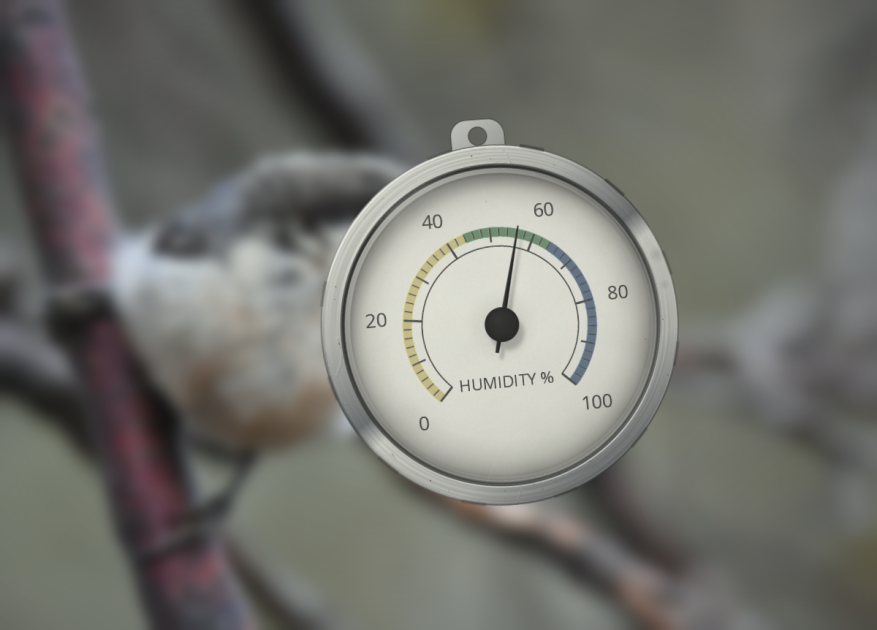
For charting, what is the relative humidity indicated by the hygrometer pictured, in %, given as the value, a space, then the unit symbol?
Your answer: 56 %
